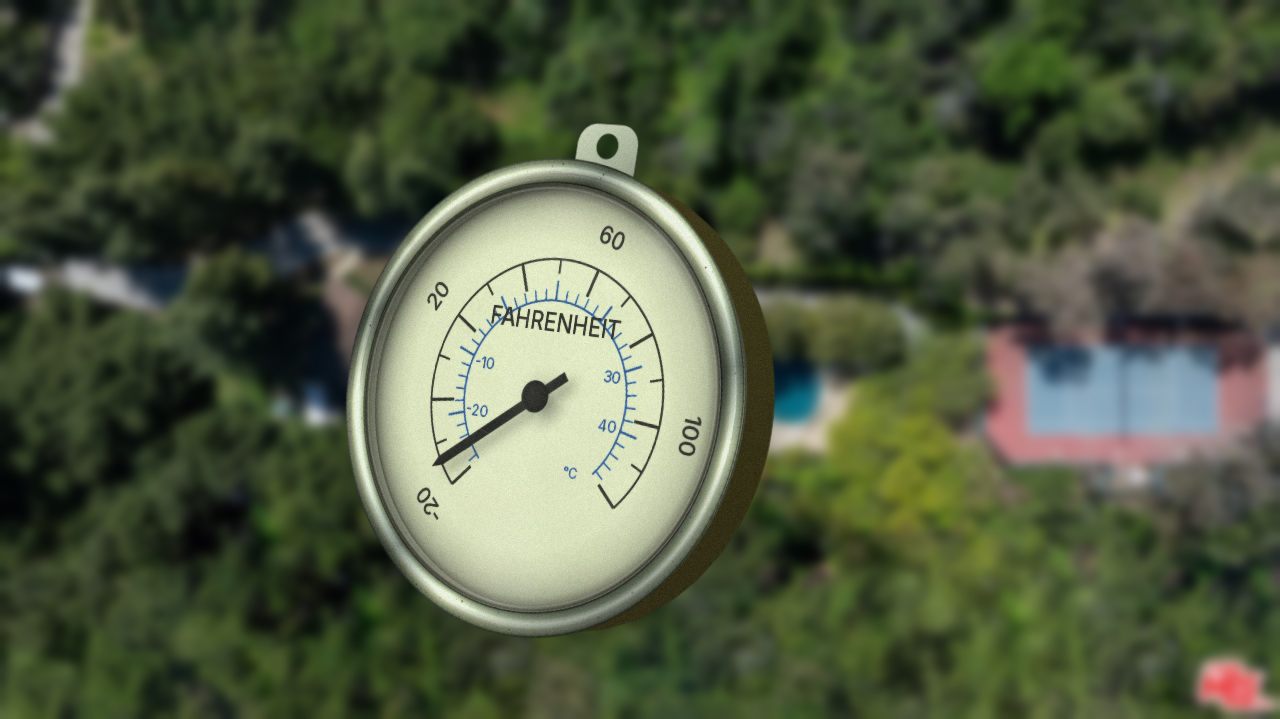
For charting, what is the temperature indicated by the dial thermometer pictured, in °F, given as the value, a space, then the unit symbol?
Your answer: -15 °F
